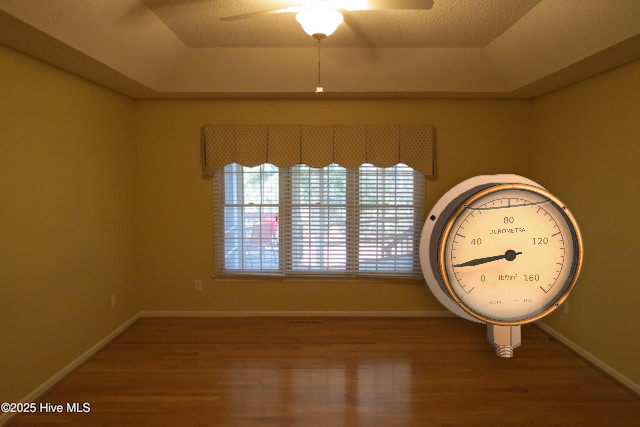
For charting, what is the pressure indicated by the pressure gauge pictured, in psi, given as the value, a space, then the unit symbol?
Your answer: 20 psi
